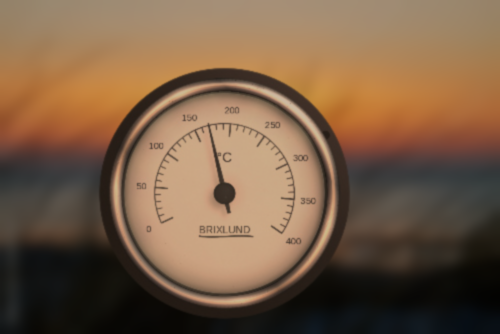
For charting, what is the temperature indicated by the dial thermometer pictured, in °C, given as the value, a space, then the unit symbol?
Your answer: 170 °C
